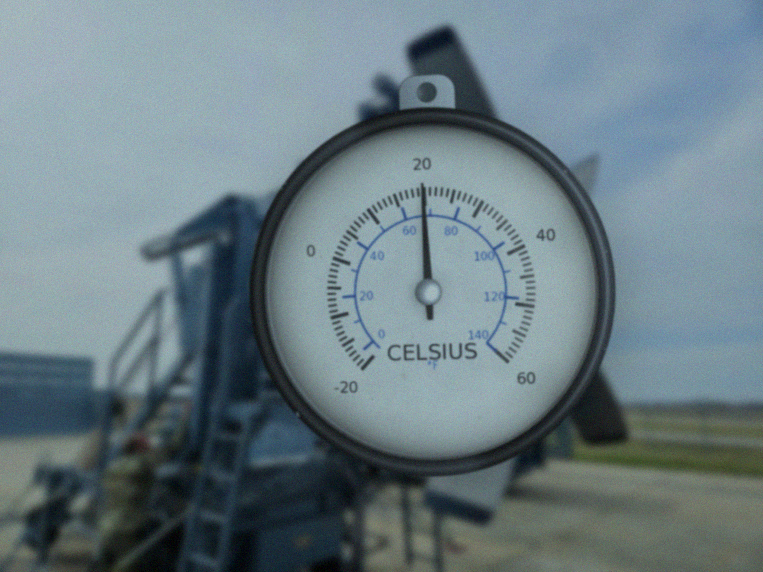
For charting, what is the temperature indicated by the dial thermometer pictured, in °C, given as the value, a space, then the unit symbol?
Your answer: 20 °C
